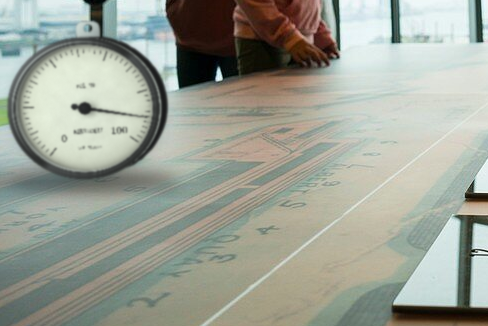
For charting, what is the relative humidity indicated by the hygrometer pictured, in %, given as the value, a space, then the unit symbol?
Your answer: 90 %
